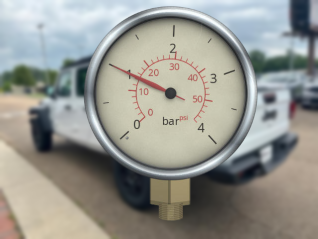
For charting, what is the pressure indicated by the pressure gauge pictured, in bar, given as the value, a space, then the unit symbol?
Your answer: 1 bar
